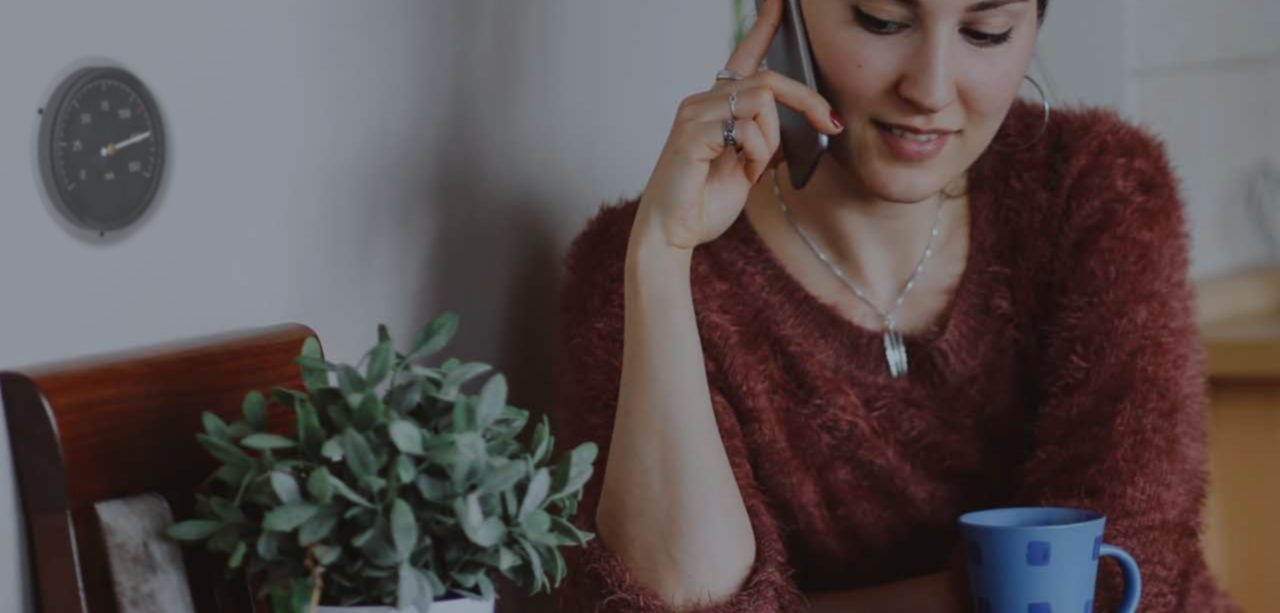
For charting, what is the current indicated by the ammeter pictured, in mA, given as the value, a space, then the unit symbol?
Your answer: 125 mA
